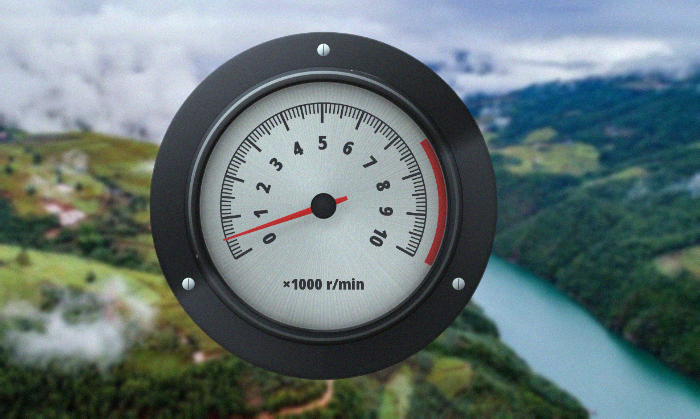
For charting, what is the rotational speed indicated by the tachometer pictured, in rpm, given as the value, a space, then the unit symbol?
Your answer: 500 rpm
